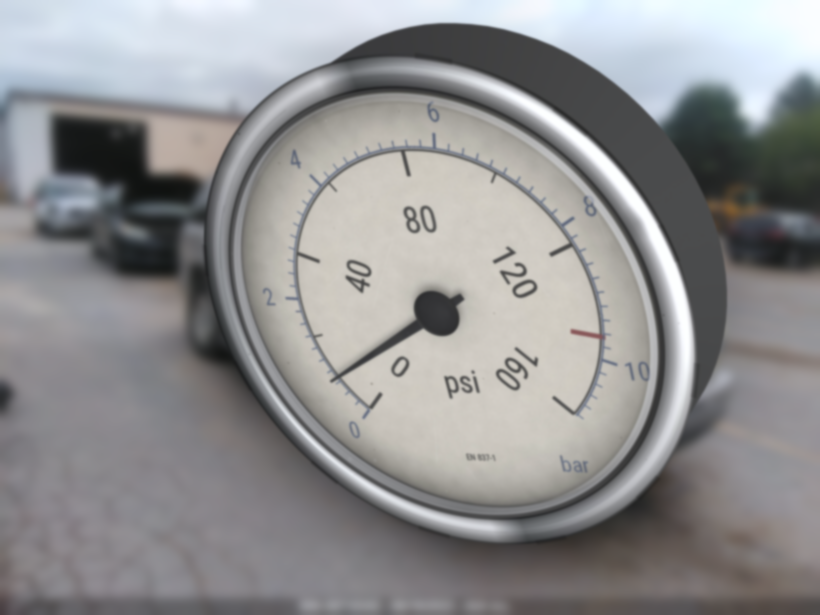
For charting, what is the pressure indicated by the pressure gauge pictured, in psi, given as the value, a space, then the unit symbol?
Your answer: 10 psi
